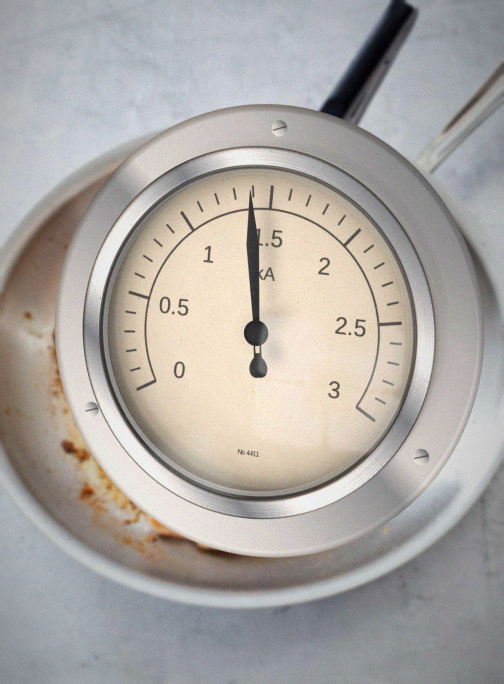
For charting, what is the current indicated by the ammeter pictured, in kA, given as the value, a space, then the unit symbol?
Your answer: 1.4 kA
